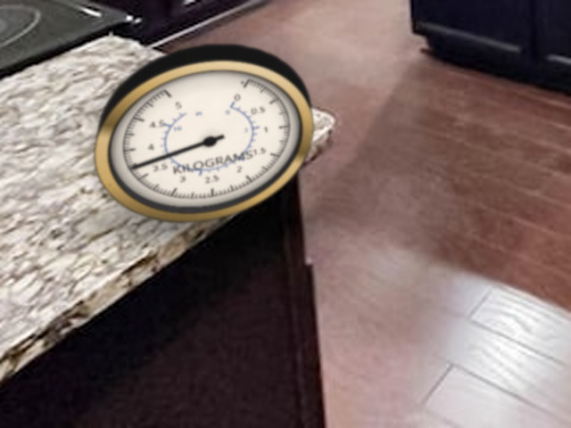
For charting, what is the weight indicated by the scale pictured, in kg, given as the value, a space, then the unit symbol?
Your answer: 3.75 kg
